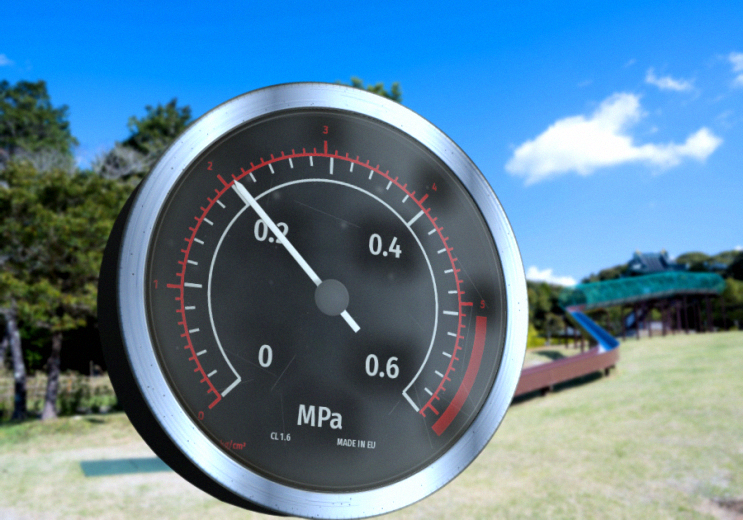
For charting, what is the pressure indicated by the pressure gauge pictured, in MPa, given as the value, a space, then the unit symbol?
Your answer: 0.2 MPa
